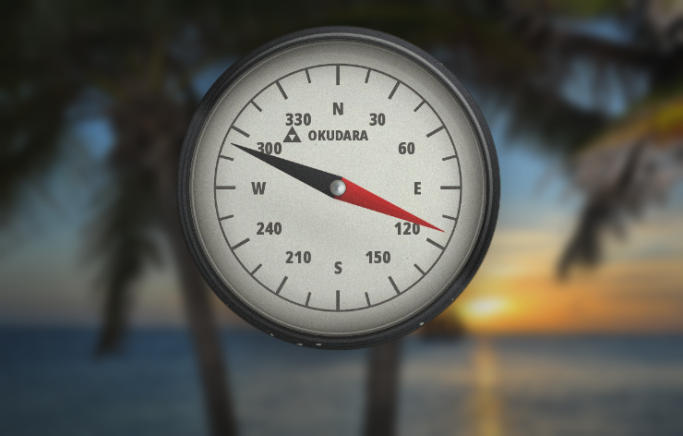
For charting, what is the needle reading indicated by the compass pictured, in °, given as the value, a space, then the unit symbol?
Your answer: 112.5 °
